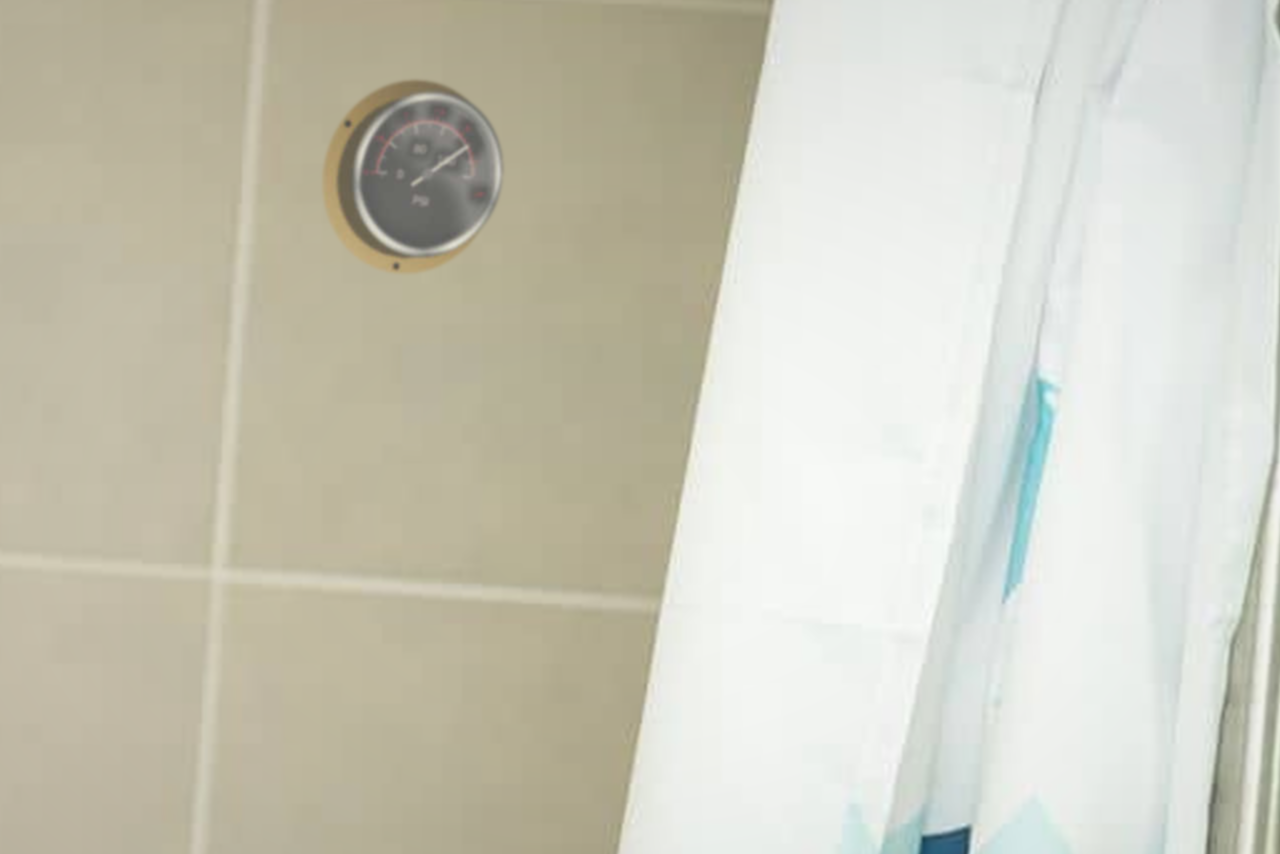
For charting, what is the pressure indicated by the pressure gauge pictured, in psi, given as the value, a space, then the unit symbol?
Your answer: 160 psi
